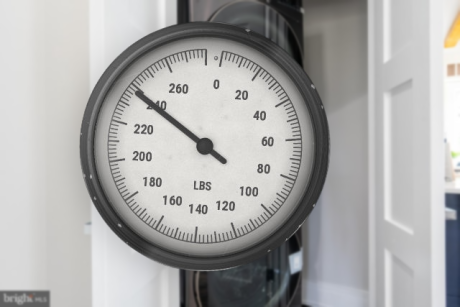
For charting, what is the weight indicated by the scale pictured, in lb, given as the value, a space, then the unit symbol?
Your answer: 238 lb
